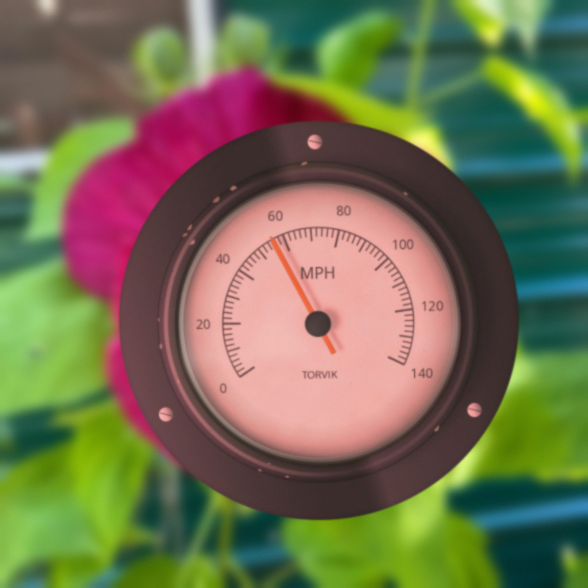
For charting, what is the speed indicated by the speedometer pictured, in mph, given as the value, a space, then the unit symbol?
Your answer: 56 mph
